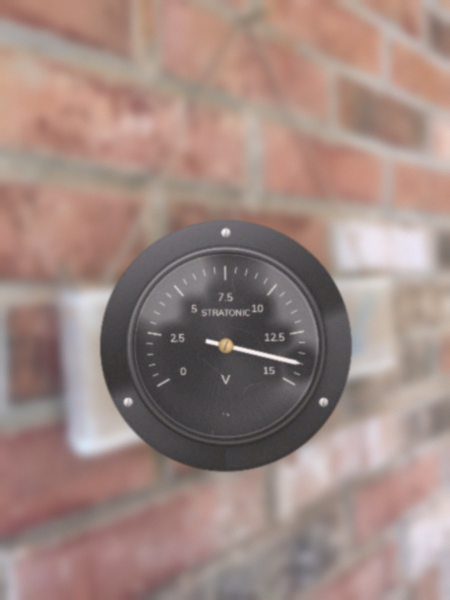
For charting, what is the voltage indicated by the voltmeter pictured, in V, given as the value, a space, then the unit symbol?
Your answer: 14 V
